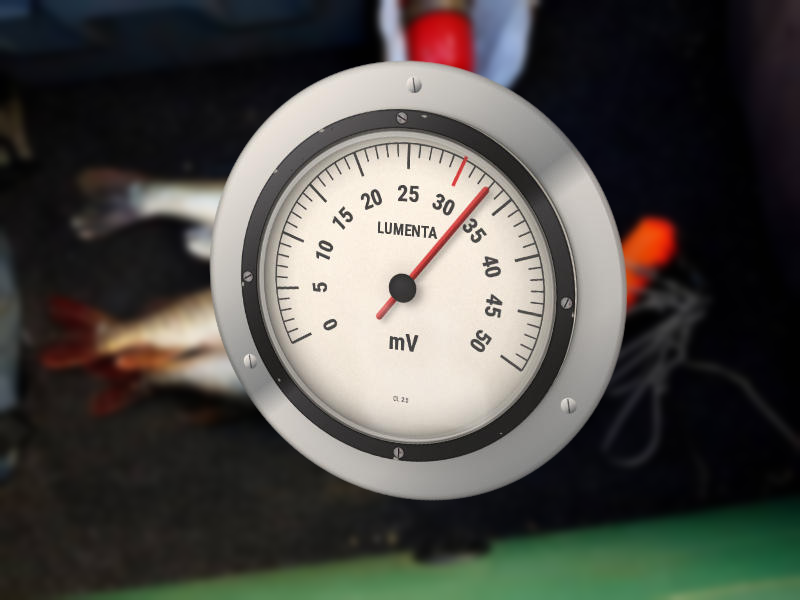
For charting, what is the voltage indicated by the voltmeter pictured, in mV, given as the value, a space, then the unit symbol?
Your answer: 33 mV
